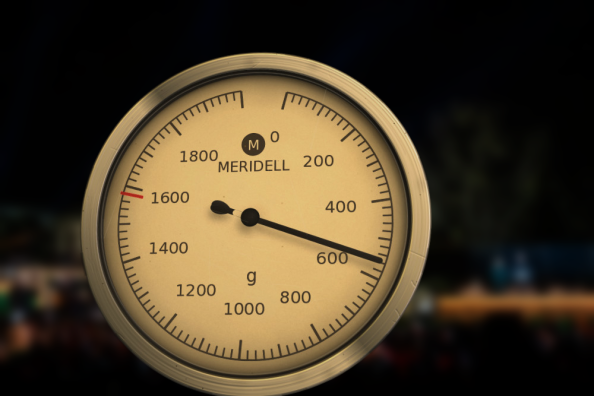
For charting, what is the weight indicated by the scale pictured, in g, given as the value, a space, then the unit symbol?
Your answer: 560 g
